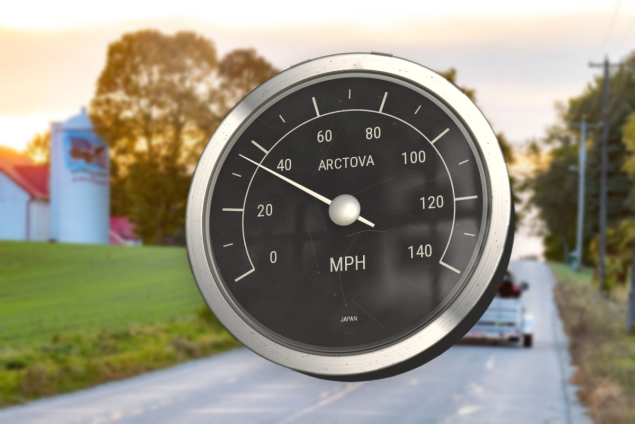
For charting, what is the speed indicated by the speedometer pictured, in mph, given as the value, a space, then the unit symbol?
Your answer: 35 mph
